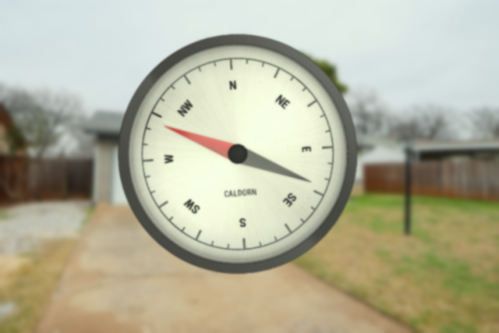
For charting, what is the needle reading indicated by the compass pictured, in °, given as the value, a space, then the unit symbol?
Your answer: 295 °
